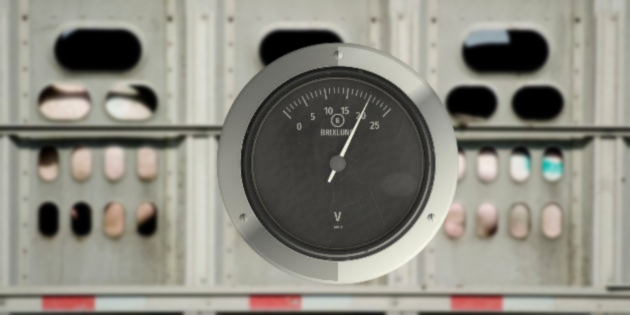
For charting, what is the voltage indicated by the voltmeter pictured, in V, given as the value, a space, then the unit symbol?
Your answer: 20 V
